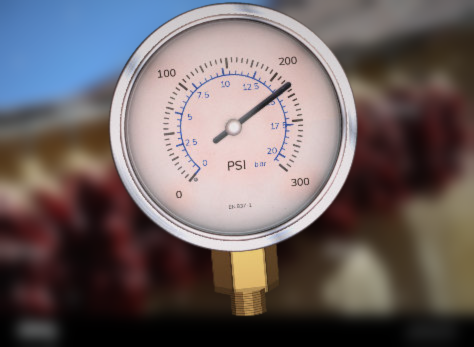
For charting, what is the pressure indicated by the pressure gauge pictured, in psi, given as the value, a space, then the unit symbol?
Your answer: 215 psi
